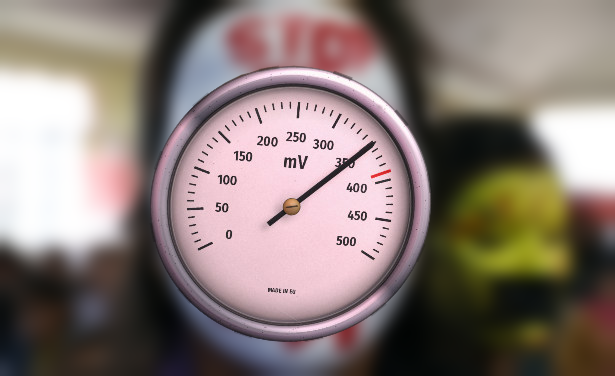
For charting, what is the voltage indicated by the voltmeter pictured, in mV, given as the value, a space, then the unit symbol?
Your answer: 350 mV
